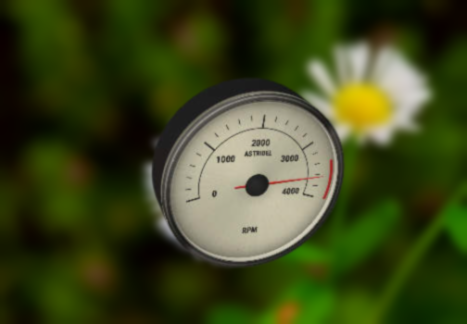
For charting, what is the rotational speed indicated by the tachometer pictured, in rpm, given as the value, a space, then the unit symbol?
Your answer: 3600 rpm
